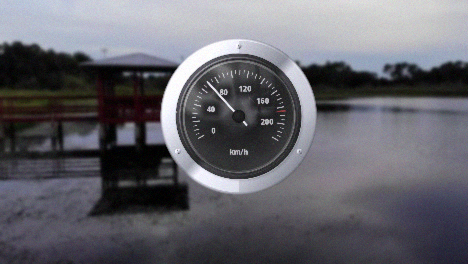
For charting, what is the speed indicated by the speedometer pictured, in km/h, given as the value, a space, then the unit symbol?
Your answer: 70 km/h
